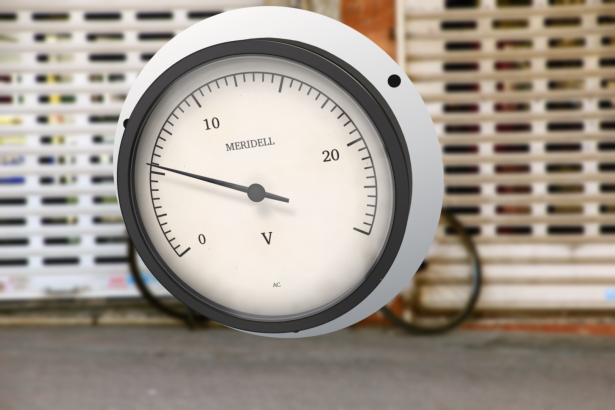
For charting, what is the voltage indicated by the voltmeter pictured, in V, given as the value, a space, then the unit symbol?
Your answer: 5.5 V
